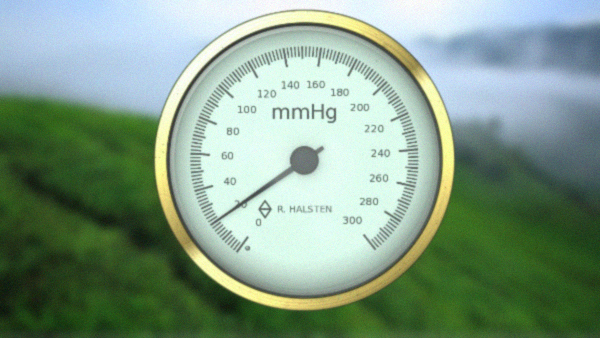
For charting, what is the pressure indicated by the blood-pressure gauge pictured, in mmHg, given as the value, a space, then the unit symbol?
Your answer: 20 mmHg
